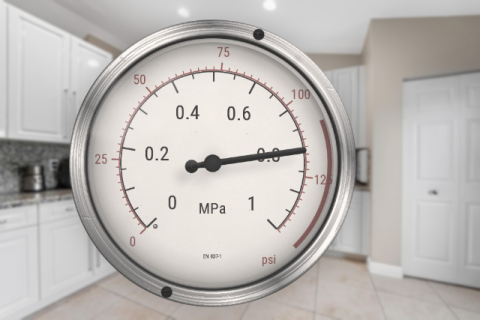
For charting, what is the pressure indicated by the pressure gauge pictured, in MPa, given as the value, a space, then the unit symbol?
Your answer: 0.8 MPa
